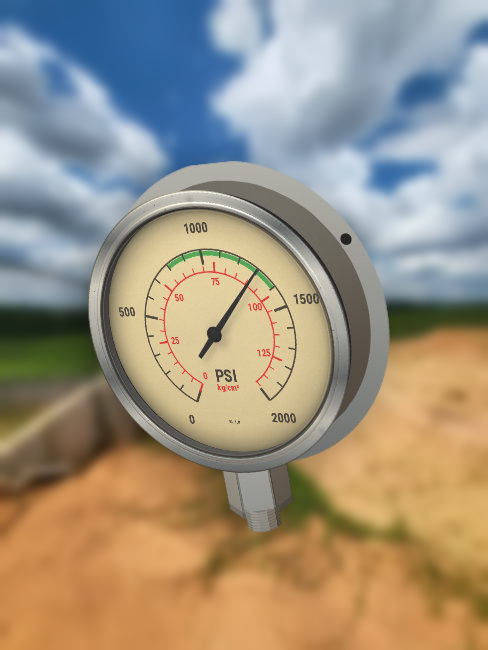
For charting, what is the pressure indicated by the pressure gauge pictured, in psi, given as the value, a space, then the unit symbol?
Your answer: 1300 psi
